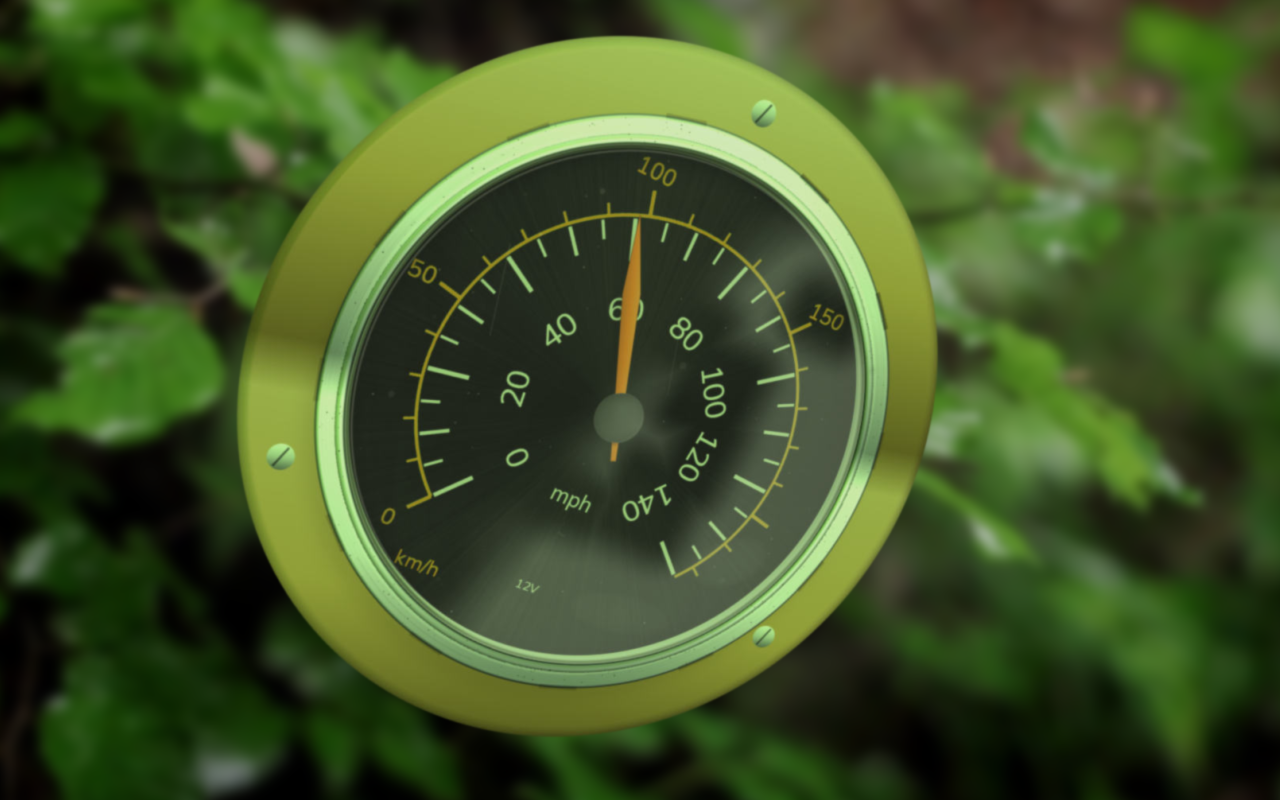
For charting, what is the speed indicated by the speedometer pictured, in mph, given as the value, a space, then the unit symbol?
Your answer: 60 mph
